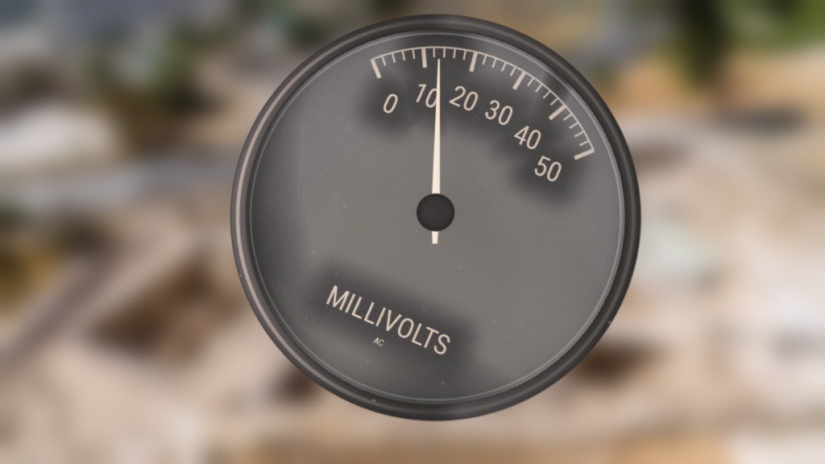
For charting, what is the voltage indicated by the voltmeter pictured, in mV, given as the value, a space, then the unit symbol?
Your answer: 13 mV
